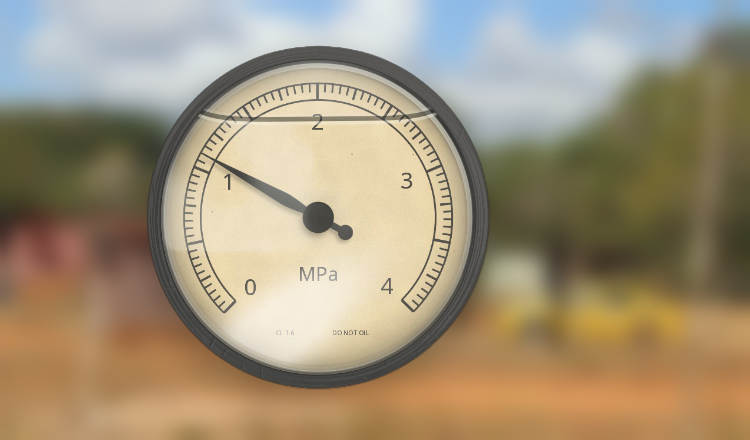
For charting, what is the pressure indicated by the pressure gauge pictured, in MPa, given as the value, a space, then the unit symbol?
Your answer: 1.1 MPa
